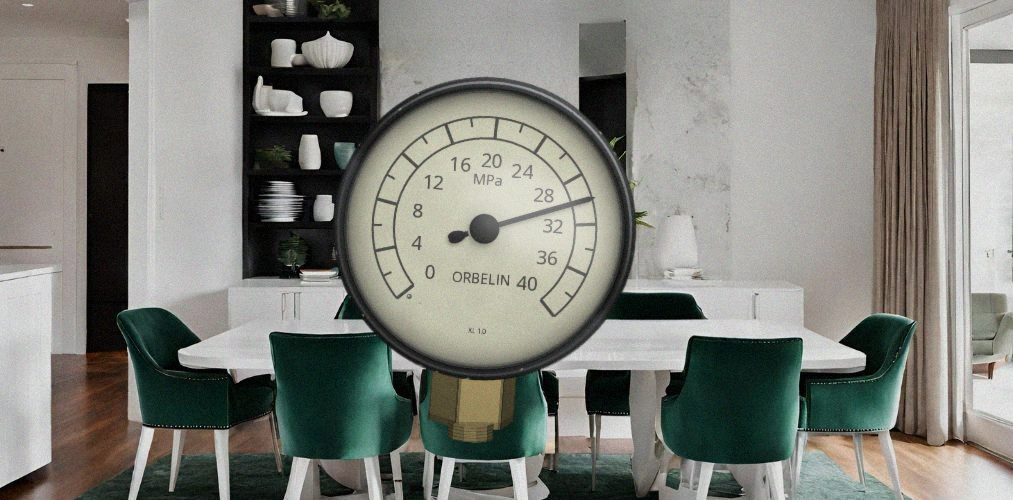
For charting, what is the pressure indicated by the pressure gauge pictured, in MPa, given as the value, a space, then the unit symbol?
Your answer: 30 MPa
